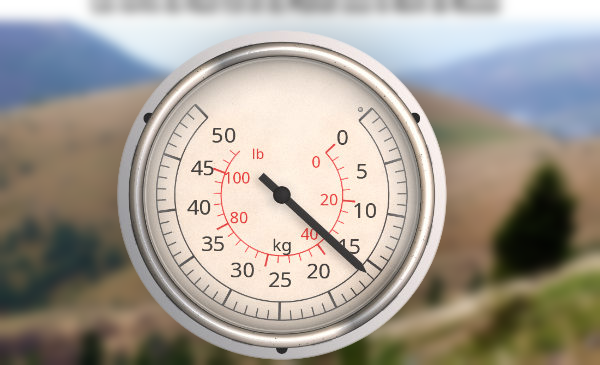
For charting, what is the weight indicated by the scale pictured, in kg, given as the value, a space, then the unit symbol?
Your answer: 16 kg
